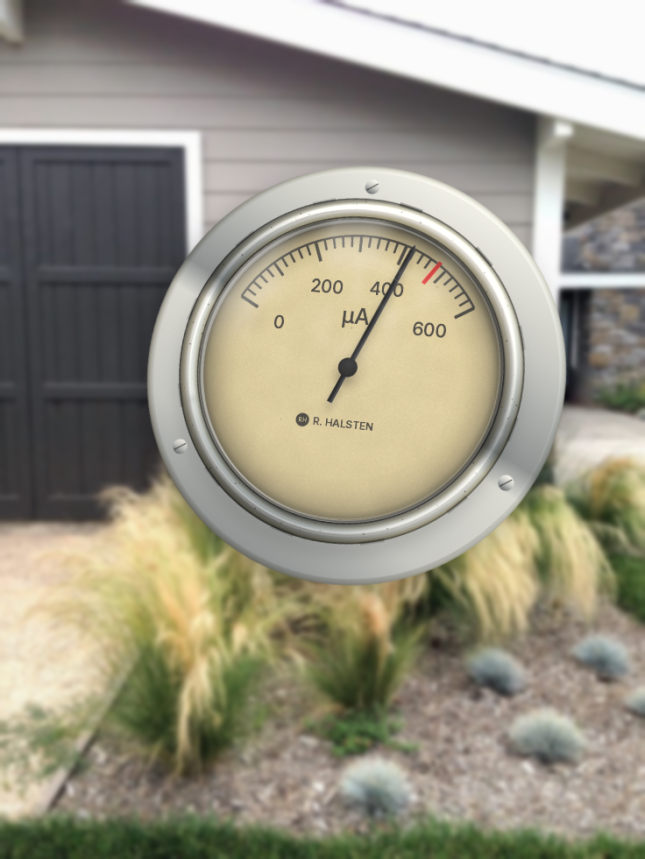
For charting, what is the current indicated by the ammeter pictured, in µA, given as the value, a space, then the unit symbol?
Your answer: 420 µA
